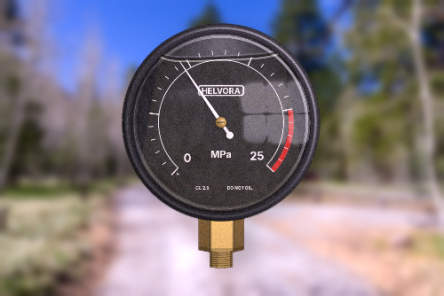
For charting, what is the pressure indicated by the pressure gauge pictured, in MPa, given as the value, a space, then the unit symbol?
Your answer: 9.5 MPa
